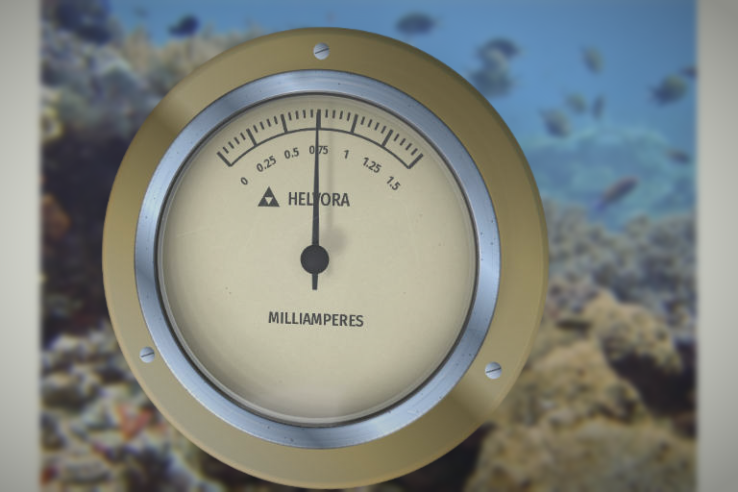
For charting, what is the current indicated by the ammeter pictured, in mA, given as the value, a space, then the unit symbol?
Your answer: 0.75 mA
